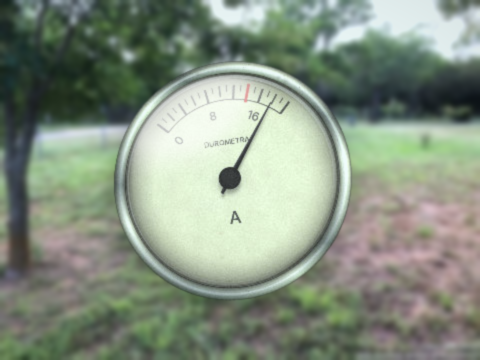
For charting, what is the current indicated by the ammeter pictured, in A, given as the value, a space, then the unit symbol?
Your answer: 18 A
